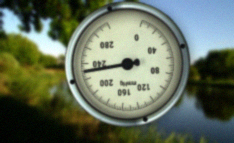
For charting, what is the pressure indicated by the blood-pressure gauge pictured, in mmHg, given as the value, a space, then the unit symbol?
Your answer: 230 mmHg
